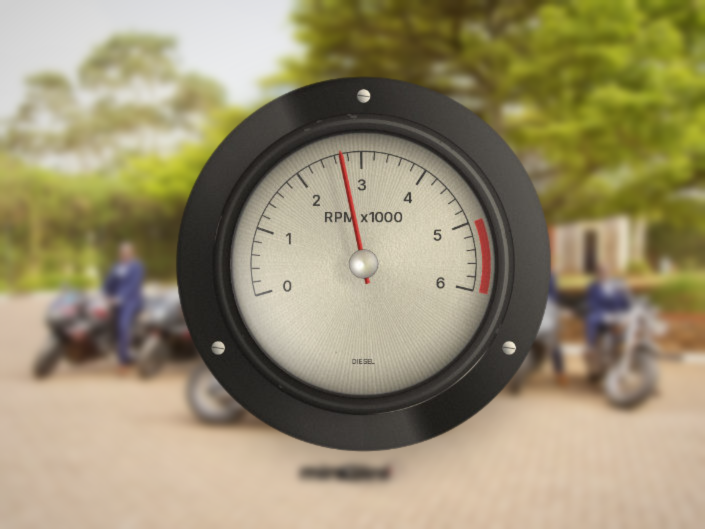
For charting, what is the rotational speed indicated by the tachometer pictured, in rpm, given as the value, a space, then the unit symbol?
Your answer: 2700 rpm
